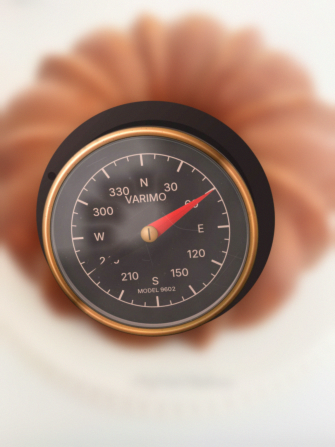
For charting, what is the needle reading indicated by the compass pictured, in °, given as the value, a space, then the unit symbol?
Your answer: 60 °
